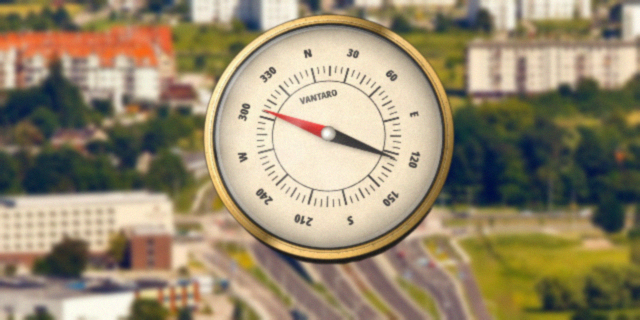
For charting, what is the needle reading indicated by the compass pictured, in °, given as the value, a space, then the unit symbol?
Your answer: 305 °
